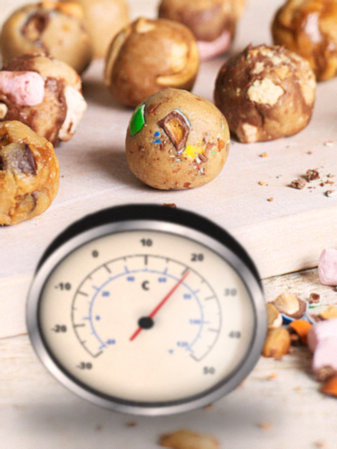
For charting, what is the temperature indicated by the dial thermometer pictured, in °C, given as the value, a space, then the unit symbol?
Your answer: 20 °C
